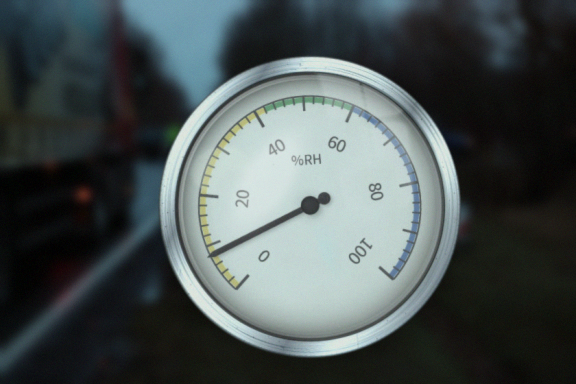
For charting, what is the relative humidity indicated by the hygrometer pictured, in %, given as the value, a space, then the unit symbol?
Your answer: 8 %
